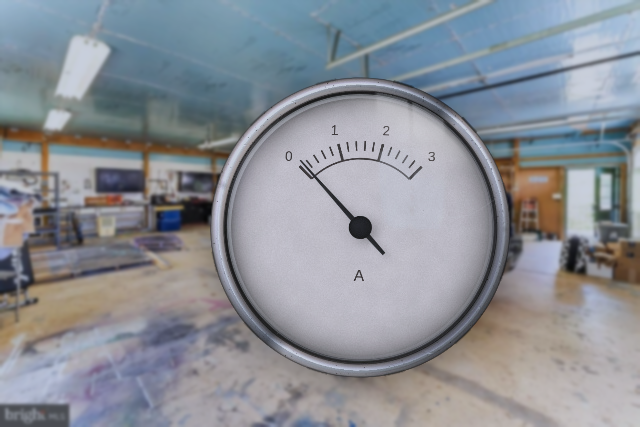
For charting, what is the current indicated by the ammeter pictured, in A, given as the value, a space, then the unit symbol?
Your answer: 0.1 A
